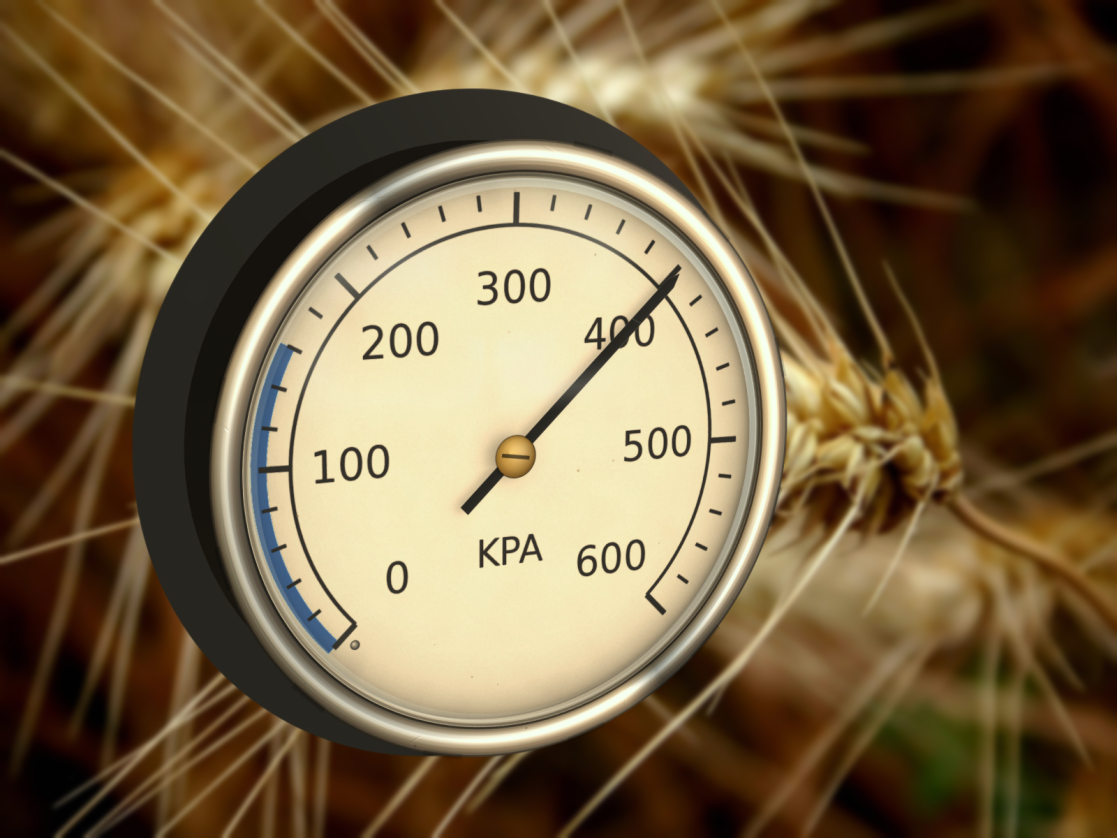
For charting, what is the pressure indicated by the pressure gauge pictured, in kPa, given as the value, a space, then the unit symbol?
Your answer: 400 kPa
